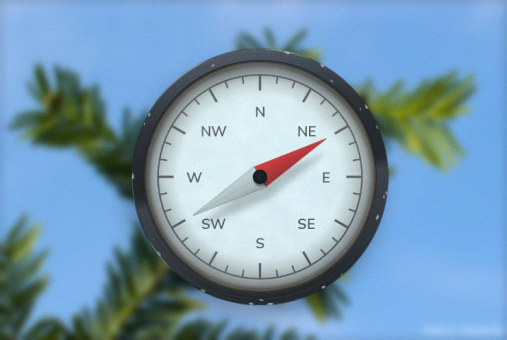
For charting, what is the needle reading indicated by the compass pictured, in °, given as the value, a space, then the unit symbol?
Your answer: 60 °
